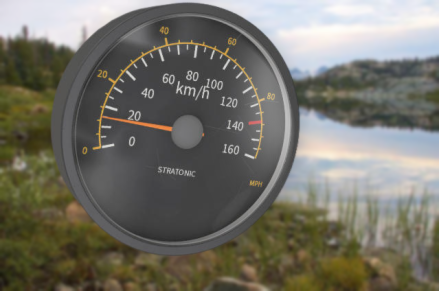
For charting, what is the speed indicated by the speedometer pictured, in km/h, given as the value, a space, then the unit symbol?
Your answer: 15 km/h
